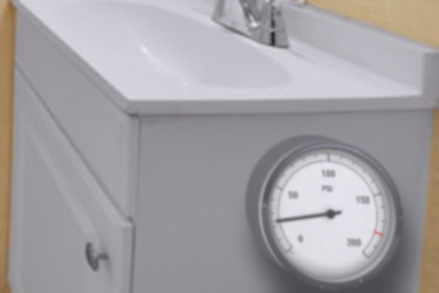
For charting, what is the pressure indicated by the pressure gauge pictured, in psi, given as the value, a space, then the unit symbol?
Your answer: 25 psi
